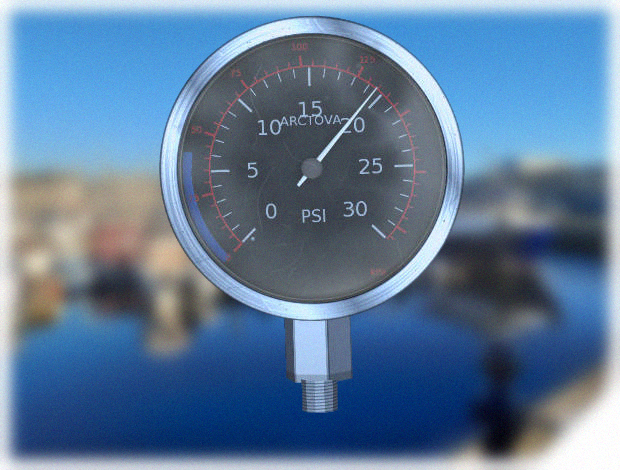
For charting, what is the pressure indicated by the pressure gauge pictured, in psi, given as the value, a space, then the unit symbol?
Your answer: 19.5 psi
